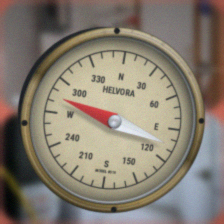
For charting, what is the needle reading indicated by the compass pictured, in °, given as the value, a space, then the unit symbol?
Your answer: 285 °
